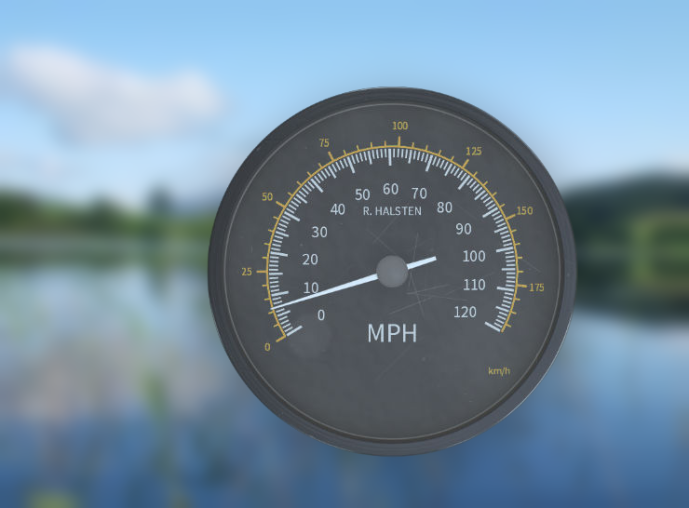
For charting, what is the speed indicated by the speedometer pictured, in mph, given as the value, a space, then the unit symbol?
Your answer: 7 mph
